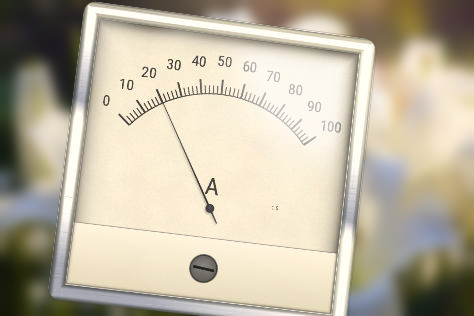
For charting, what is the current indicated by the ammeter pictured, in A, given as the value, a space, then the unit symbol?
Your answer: 20 A
